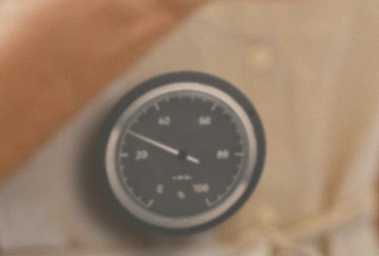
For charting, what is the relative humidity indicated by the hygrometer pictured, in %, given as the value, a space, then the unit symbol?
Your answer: 28 %
